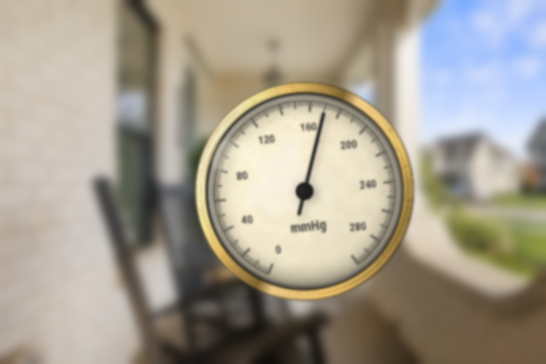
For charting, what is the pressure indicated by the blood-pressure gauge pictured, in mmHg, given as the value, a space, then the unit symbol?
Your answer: 170 mmHg
